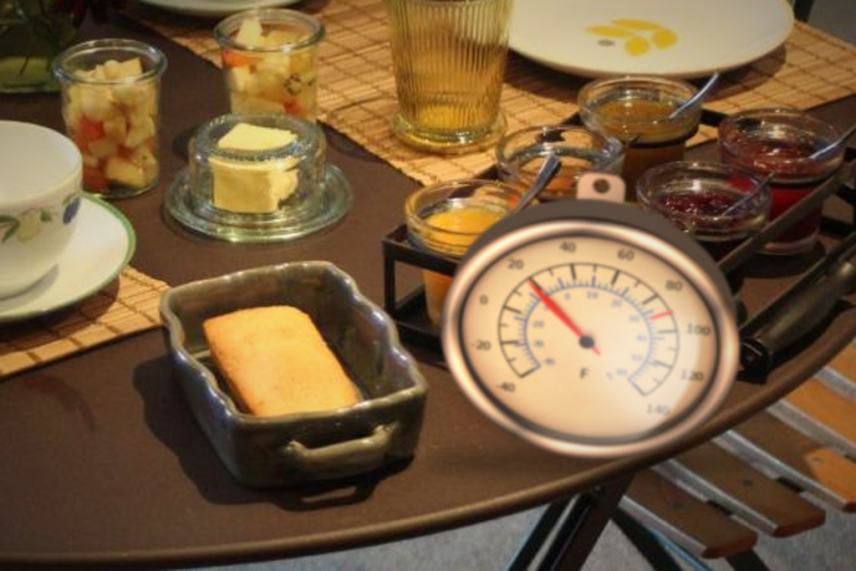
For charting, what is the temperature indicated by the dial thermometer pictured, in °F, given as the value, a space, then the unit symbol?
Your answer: 20 °F
